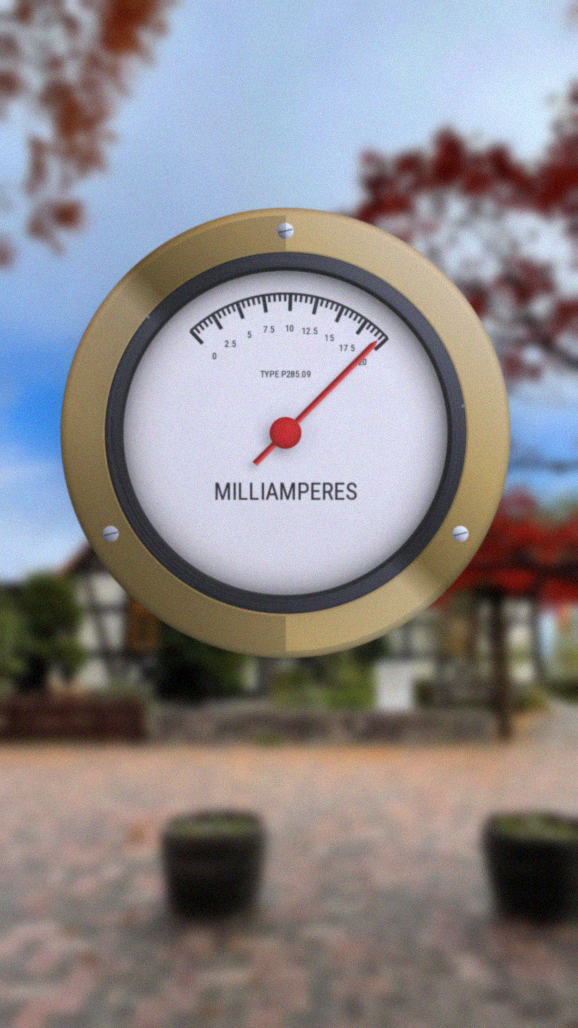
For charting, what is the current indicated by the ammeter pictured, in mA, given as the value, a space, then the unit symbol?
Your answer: 19.5 mA
